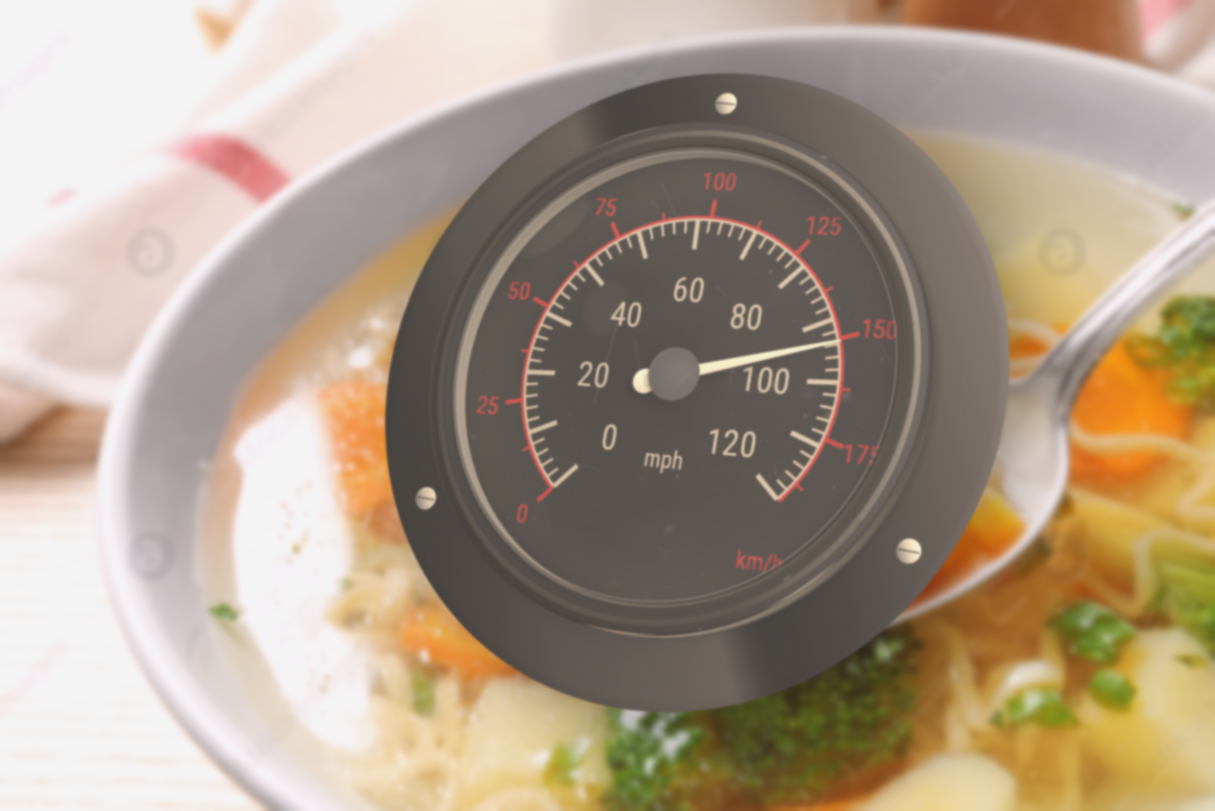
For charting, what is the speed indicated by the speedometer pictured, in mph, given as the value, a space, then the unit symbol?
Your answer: 94 mph
